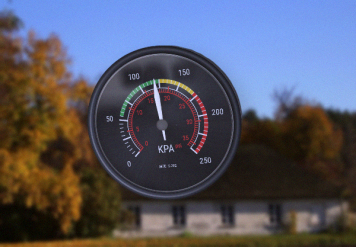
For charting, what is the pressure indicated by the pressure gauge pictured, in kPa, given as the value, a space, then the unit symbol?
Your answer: 120 kPa
